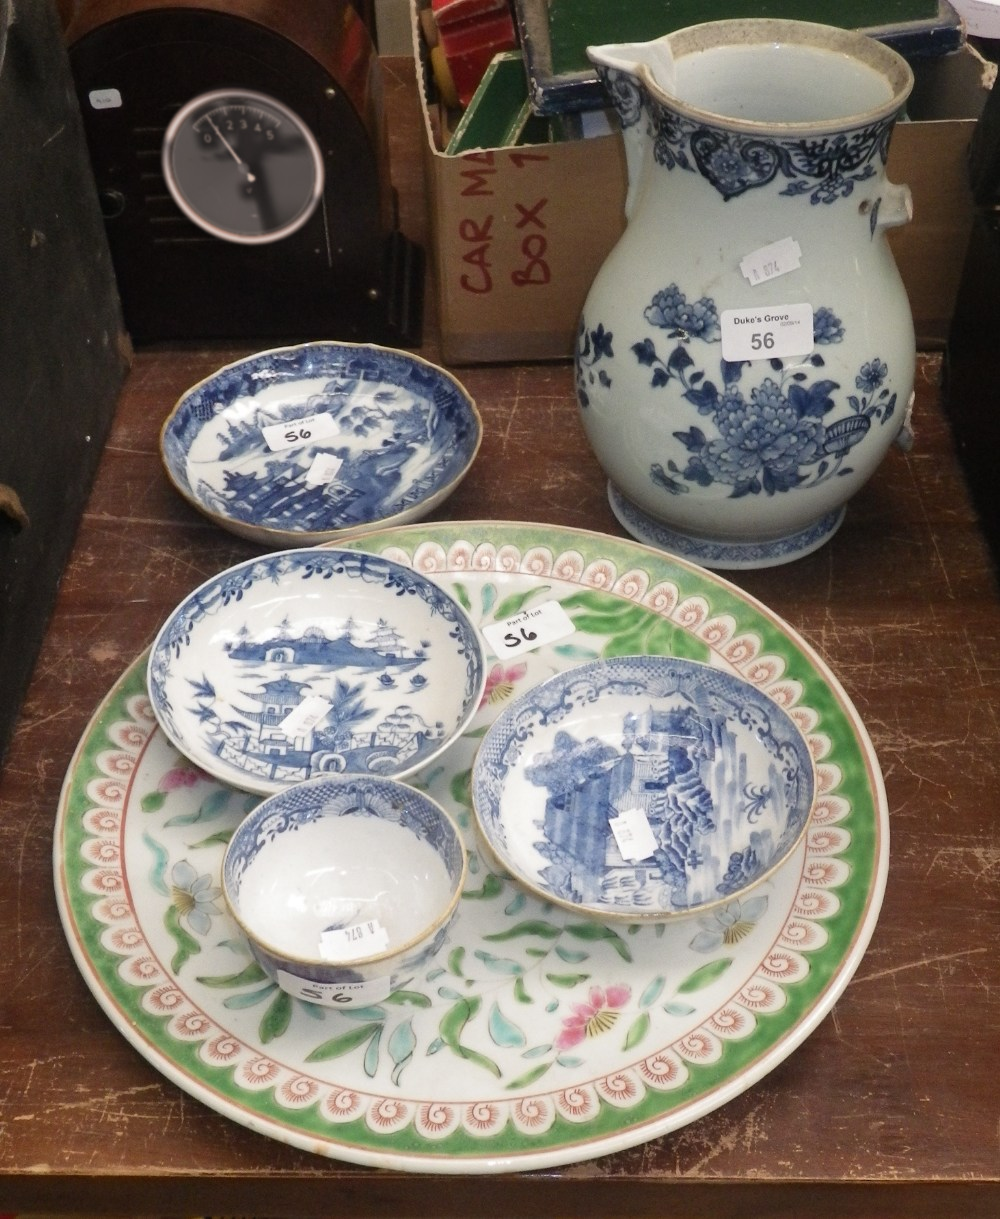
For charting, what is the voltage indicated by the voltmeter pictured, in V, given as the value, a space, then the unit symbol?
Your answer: 1 V
